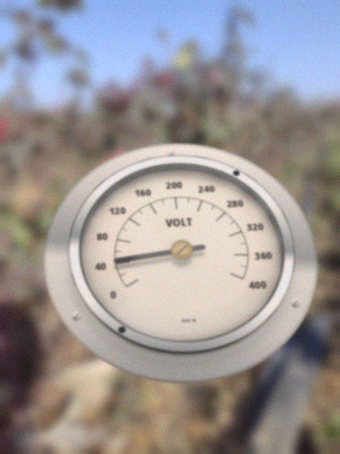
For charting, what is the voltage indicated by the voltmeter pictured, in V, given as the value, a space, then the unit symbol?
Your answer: 40 V
